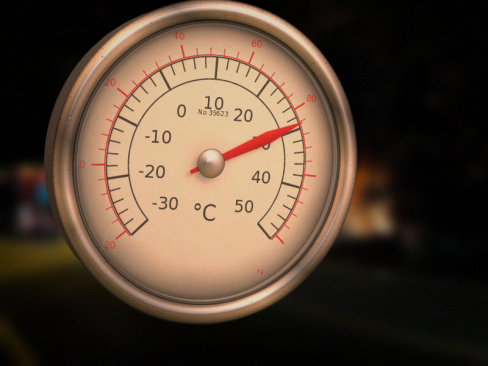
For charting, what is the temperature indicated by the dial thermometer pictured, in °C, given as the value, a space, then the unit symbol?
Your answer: 29 °C
